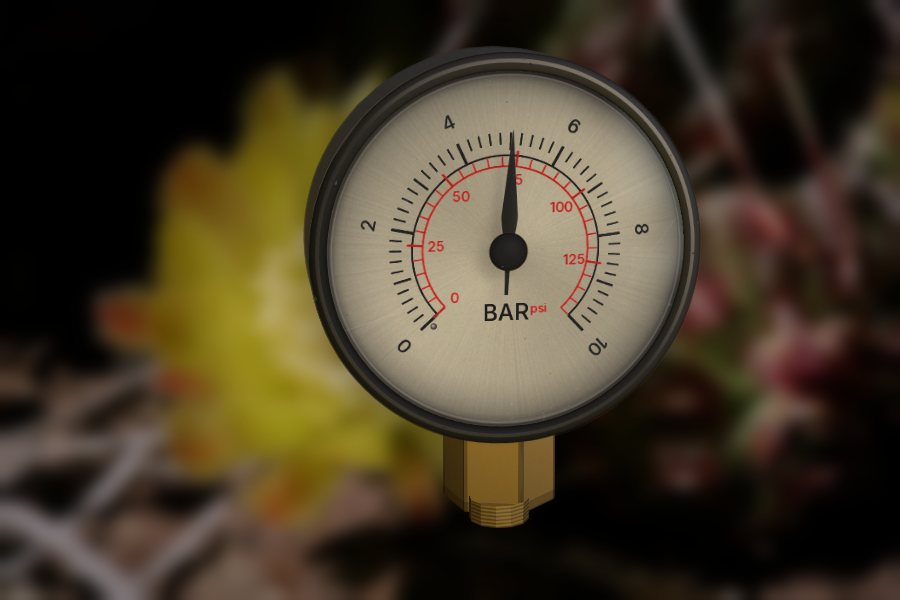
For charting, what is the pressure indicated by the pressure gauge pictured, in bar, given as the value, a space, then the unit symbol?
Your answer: 5 bar
